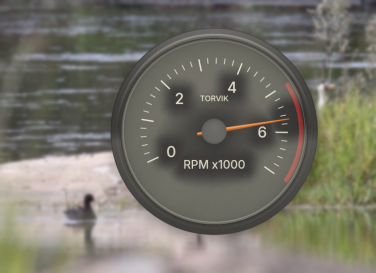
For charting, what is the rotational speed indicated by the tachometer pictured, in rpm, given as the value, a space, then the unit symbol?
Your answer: 5700 rpm
